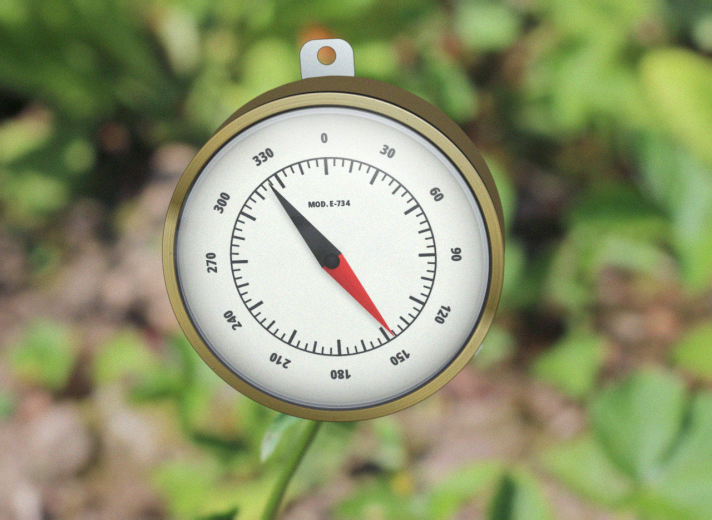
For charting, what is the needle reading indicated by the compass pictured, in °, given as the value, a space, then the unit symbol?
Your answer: 145 °
